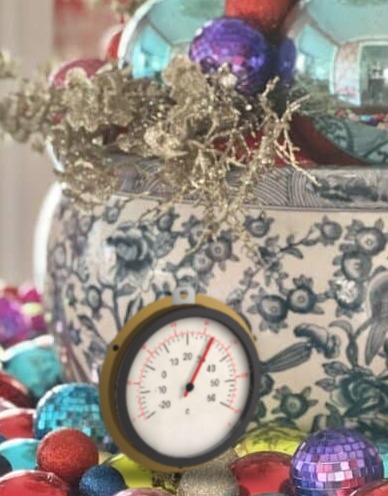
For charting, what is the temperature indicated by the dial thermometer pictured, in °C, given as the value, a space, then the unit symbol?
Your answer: 30 °C
